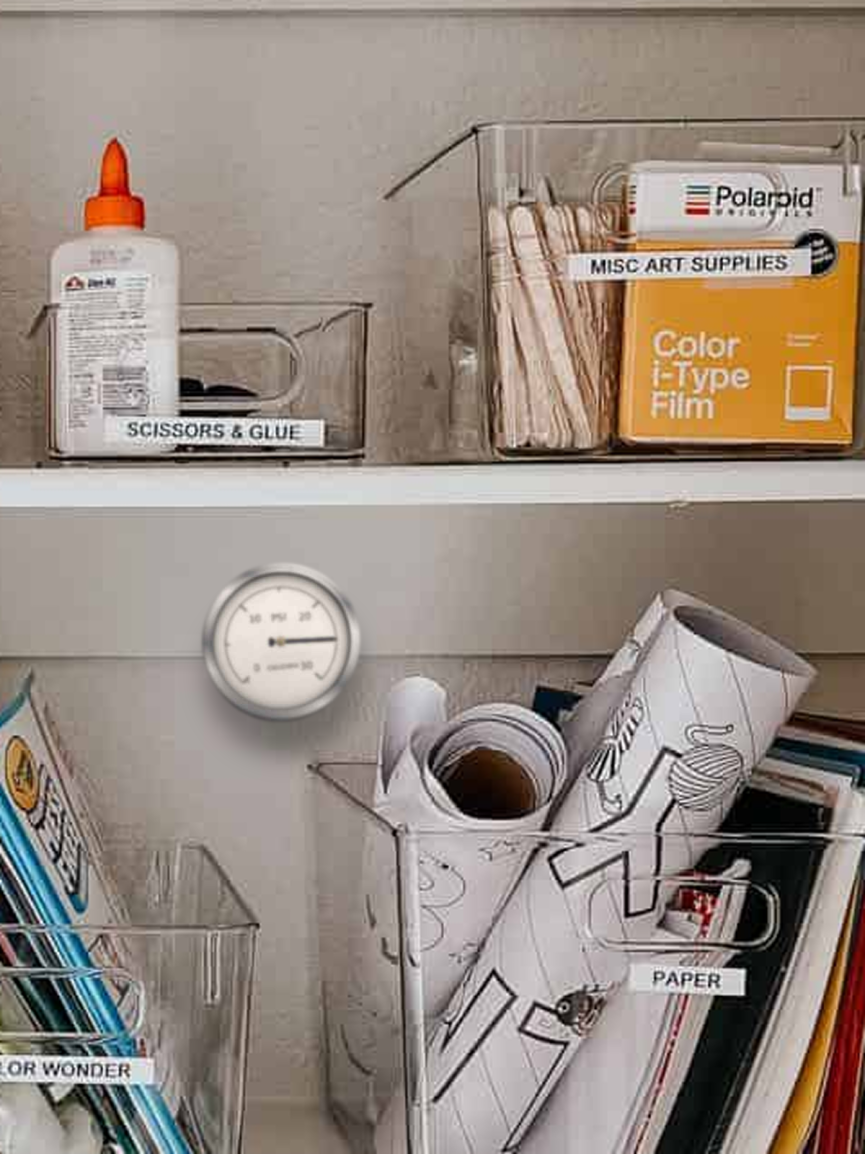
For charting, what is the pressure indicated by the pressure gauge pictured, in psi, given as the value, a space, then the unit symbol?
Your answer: 25 psi
